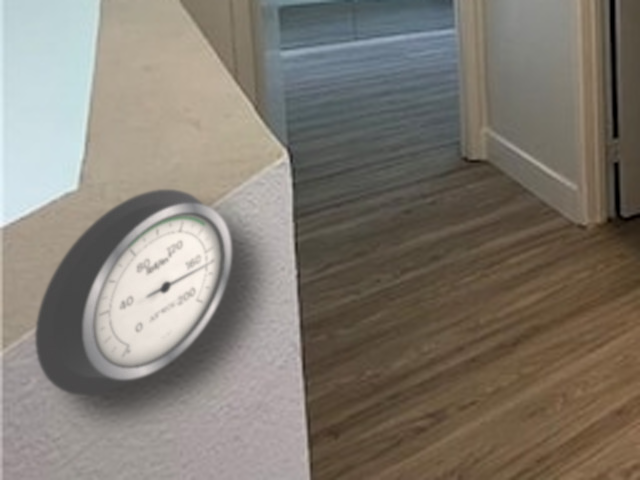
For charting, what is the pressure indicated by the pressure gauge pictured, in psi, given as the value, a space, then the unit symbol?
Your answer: 170 psi
